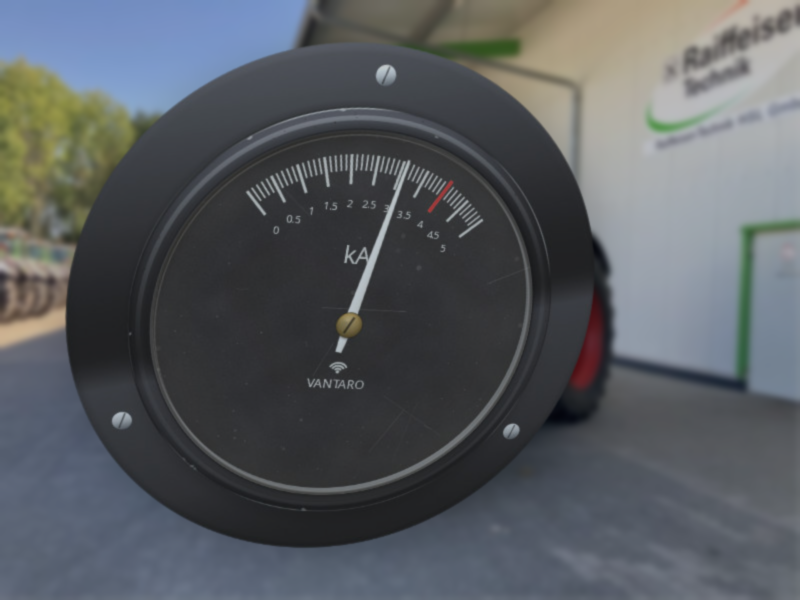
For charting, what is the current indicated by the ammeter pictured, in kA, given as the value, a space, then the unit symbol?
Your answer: 3 kA
